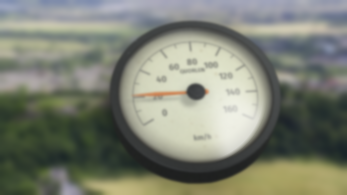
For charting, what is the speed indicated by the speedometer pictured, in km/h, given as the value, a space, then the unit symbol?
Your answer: 20 km/h
